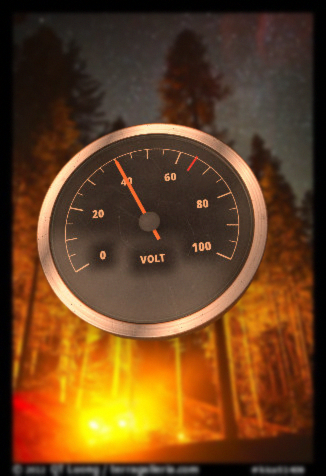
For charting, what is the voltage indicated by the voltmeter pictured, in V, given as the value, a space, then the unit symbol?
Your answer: 40 V
